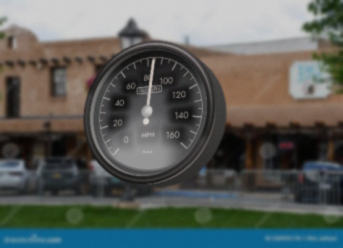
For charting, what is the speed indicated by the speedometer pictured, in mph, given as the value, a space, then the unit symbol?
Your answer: 85 mph
